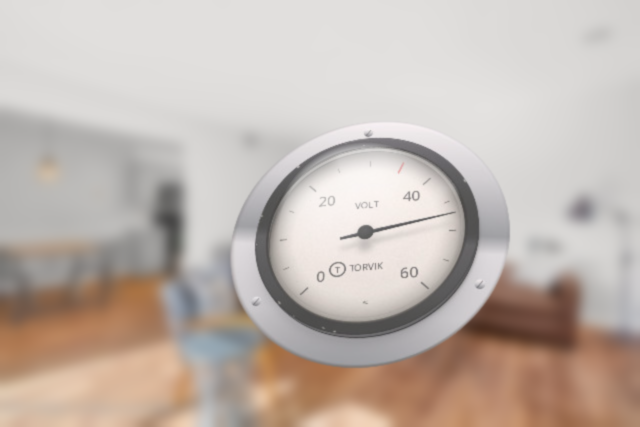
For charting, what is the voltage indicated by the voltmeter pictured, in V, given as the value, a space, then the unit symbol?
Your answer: 47.5 V
